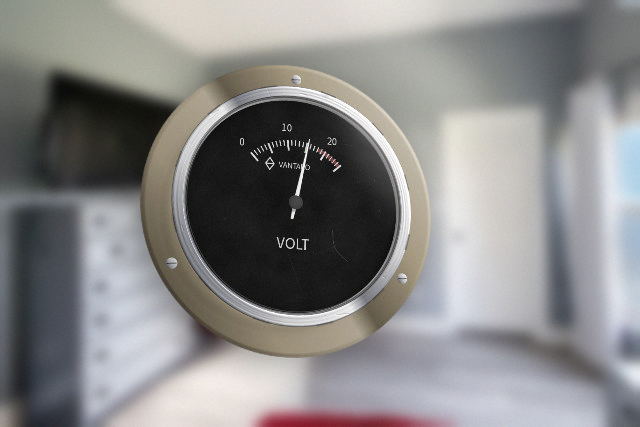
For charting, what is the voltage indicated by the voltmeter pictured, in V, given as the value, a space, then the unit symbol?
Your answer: 15 V
